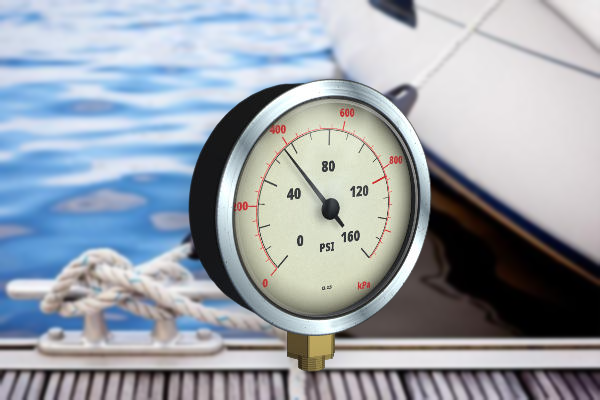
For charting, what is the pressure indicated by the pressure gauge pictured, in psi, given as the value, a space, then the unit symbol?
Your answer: 55 psi
